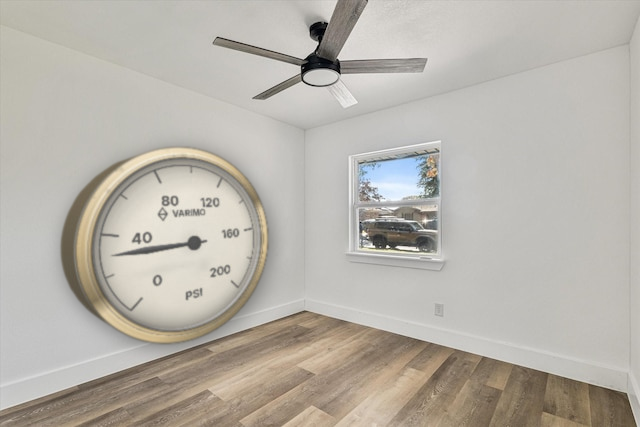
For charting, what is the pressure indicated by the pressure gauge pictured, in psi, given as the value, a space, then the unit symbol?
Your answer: 30 psi
